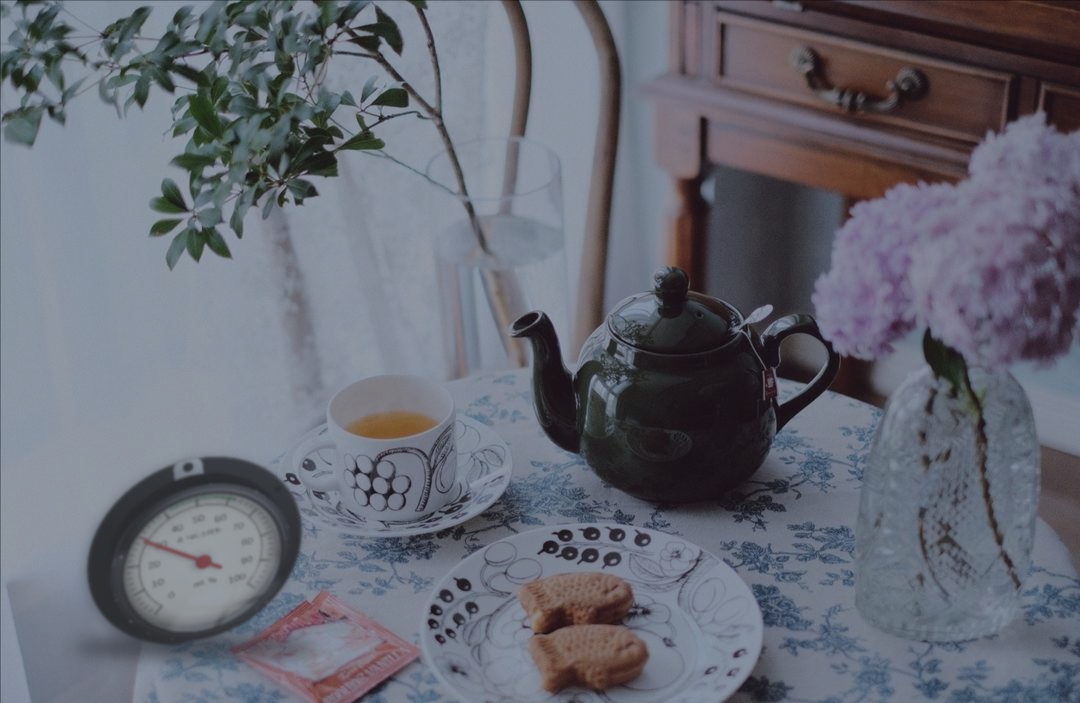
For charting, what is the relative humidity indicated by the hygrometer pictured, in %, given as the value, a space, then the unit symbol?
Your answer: 30 %
